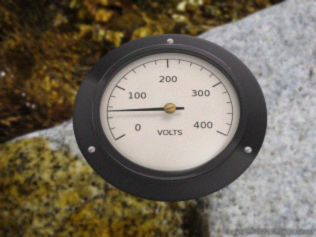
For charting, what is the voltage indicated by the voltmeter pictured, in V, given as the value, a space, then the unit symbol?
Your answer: 50 V
